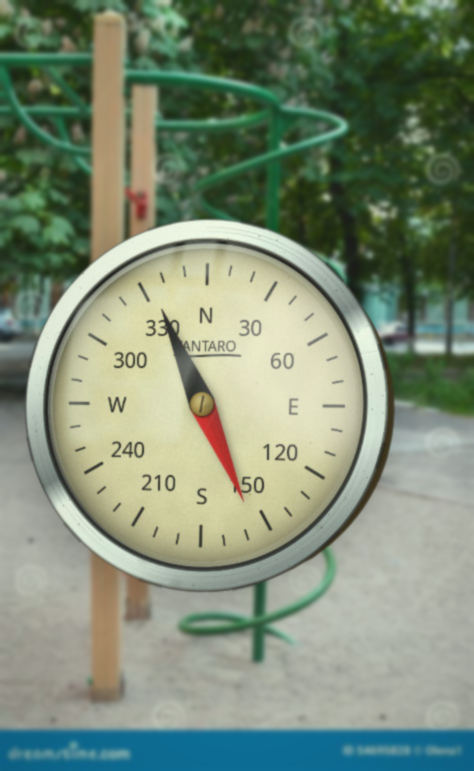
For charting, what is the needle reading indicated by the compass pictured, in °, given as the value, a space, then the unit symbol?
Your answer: 155 °
